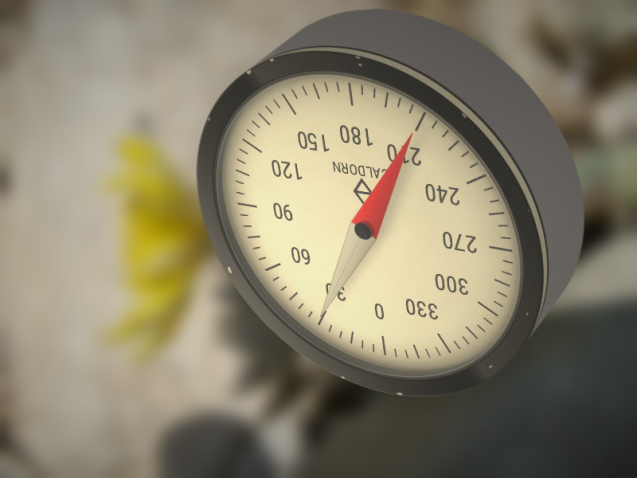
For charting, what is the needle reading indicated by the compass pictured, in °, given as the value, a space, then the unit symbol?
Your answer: 210 °
